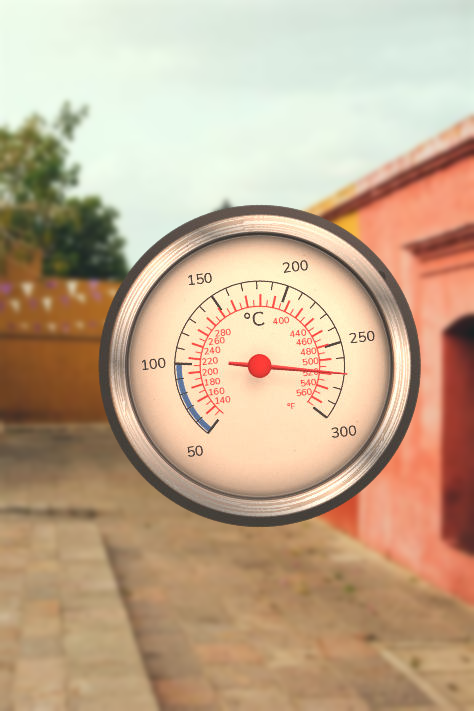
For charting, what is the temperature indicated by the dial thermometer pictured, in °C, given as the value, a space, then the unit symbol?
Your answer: 270 °C
